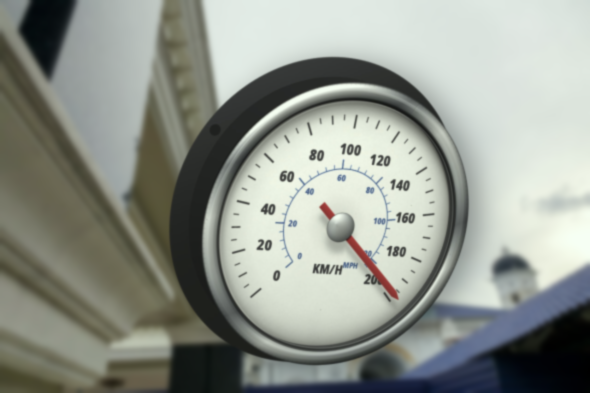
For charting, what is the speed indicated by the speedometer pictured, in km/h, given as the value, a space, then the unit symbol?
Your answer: 197.5 km/h
